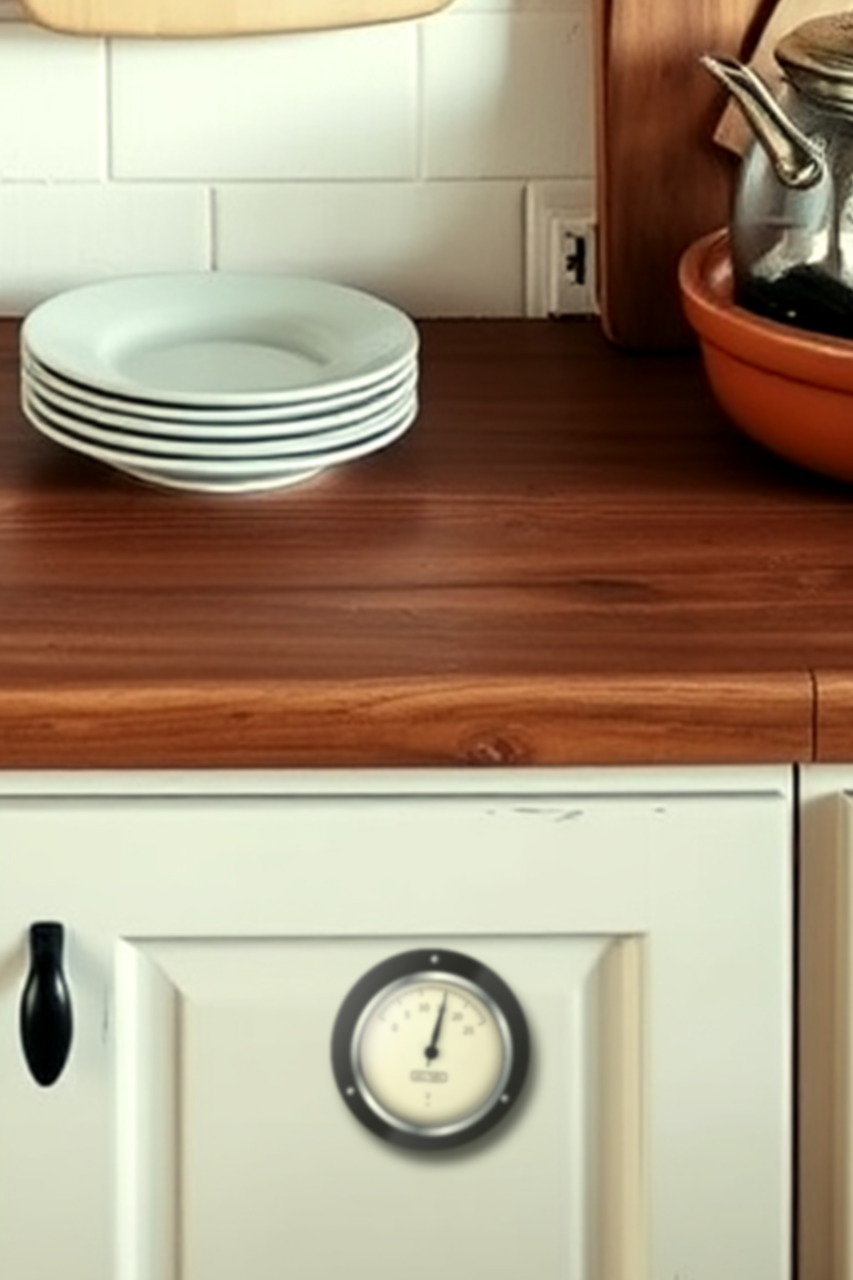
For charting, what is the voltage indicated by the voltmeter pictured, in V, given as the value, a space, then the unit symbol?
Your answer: 15 V
